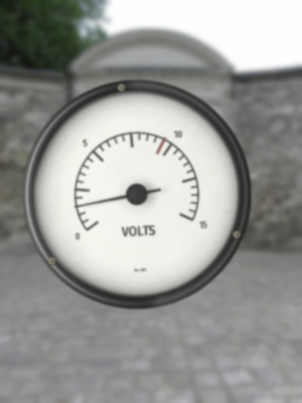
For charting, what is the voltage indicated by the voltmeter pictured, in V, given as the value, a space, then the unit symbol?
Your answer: 1.5 V
